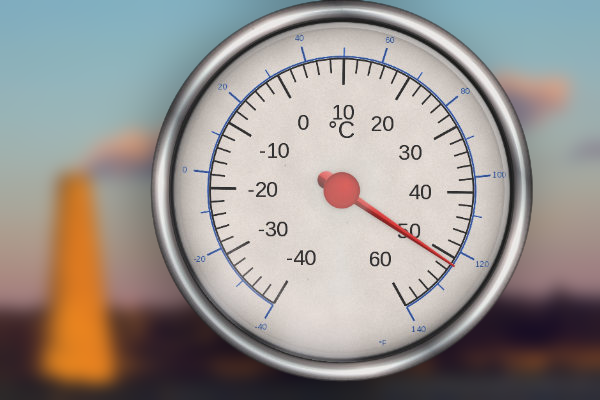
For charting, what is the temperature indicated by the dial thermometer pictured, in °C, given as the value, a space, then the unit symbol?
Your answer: 51 °C
